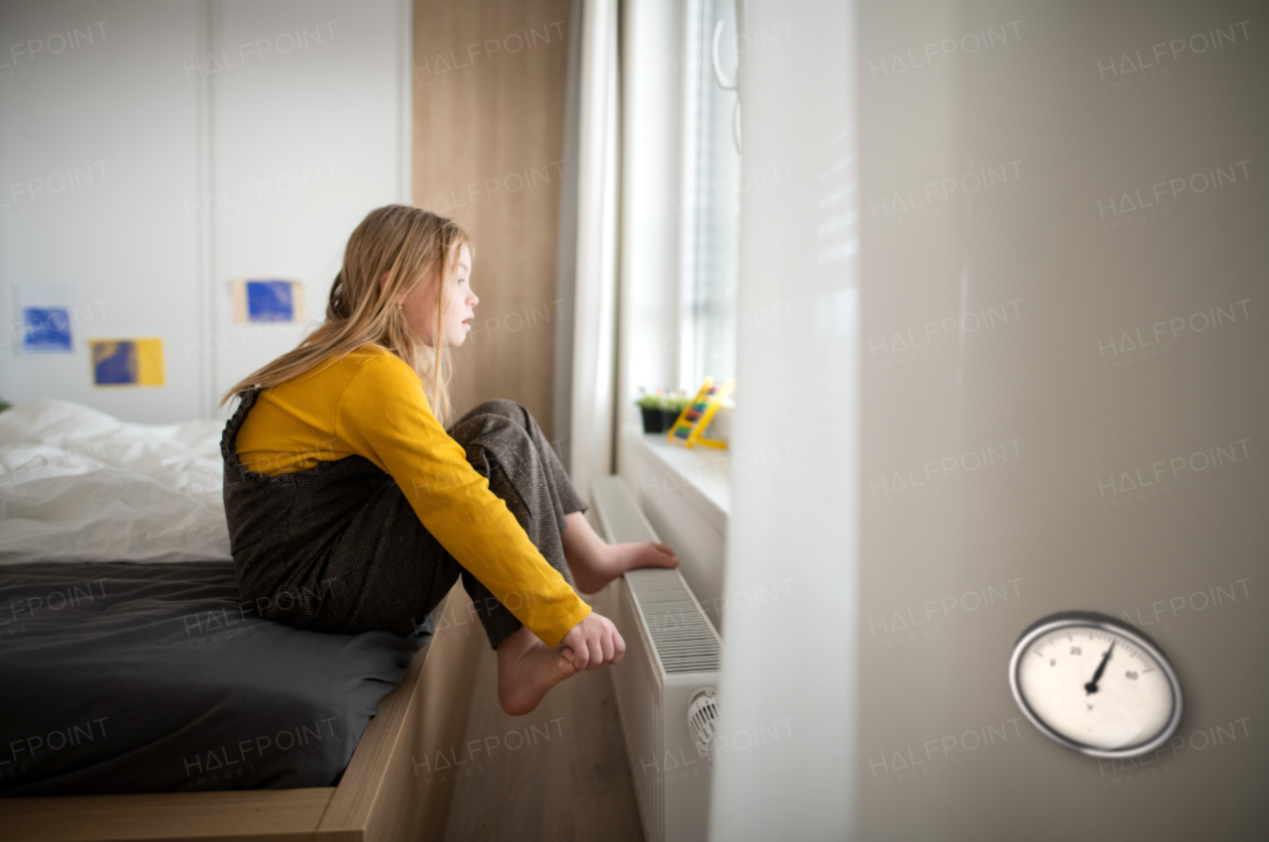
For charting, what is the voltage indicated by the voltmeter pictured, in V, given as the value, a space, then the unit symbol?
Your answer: 40 V
